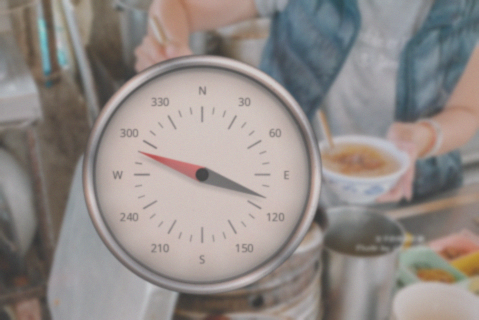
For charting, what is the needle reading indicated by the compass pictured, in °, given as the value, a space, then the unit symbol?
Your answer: 290 °
